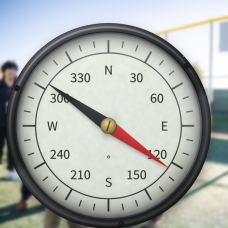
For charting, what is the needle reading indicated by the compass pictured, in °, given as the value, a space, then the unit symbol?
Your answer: 125 °
